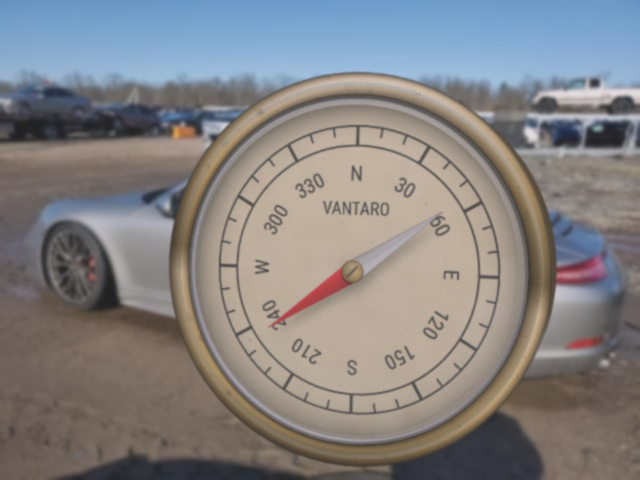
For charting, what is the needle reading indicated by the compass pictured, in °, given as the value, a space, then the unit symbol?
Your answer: 235 °
